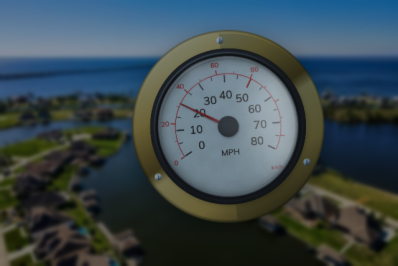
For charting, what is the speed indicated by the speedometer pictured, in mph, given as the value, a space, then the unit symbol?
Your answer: 20 mph
